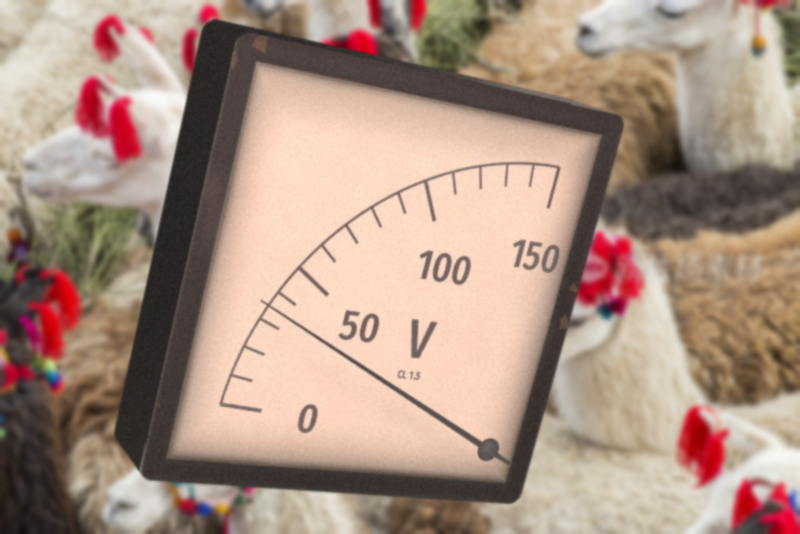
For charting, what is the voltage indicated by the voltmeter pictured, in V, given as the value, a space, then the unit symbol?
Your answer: 35 V
